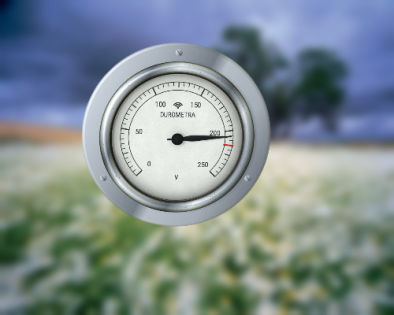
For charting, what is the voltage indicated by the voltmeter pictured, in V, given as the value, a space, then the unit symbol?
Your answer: 205 V
